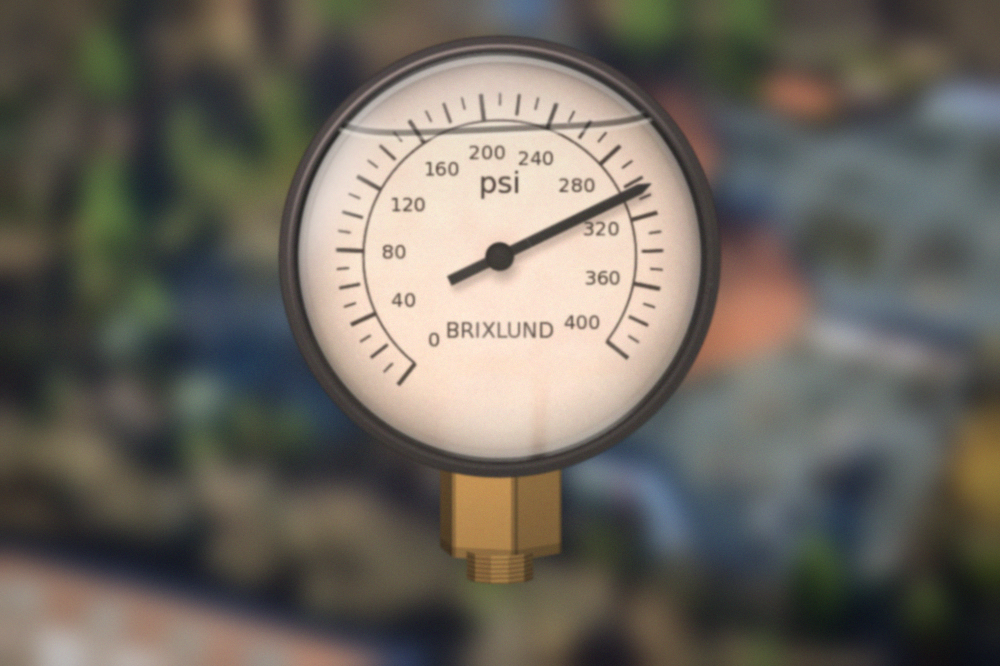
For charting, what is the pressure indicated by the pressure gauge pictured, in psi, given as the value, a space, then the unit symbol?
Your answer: 305 psi
